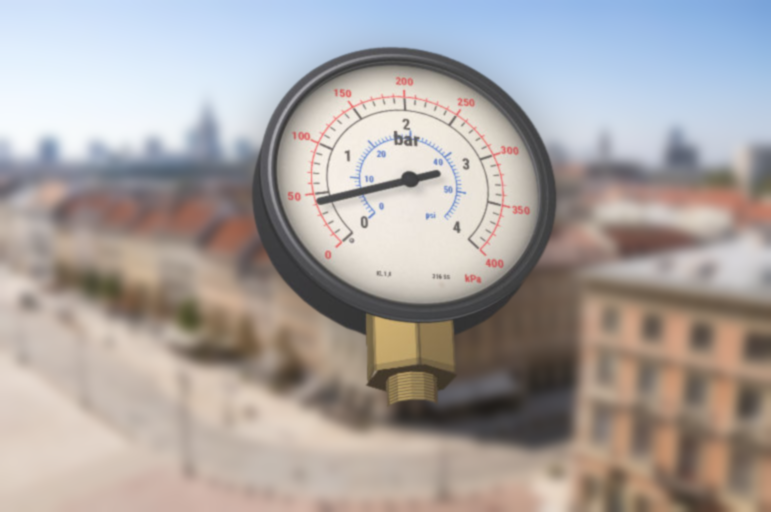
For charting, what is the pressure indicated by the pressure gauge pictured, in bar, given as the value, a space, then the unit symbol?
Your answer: 0.4 bar
